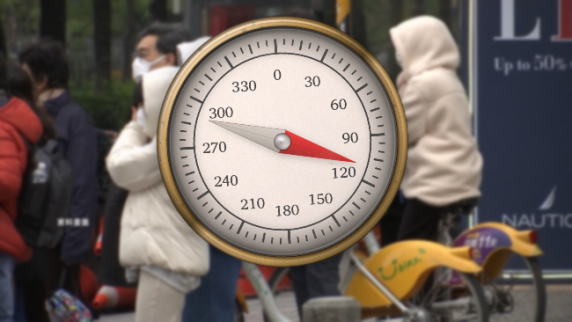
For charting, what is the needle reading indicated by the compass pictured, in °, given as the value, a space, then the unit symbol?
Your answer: 110 °
